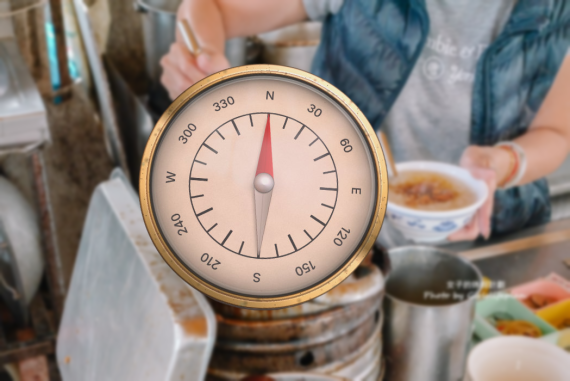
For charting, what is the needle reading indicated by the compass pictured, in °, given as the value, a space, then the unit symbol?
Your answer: 0 °
